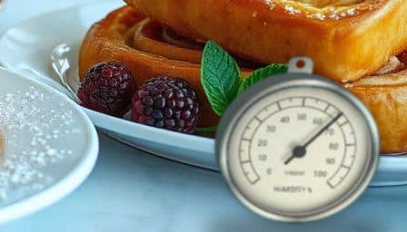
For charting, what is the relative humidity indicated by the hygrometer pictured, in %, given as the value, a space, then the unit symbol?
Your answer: 65 %
